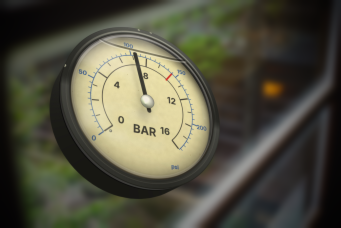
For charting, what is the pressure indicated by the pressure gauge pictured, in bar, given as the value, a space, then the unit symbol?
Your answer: 7 bar
